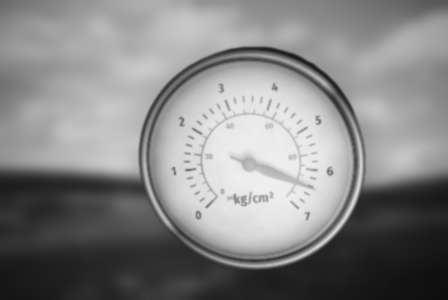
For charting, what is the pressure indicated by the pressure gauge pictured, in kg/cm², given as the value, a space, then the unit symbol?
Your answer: 6.4 kg/cm²
